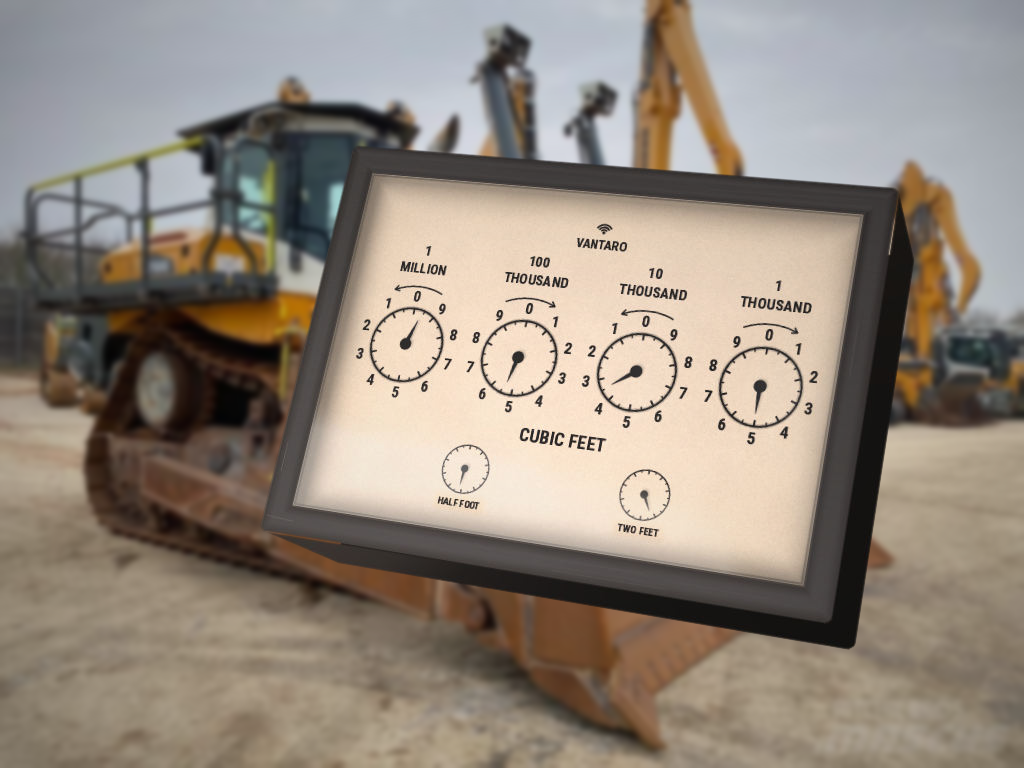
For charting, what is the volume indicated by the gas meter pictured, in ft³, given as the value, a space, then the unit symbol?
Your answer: 953500 ft³
